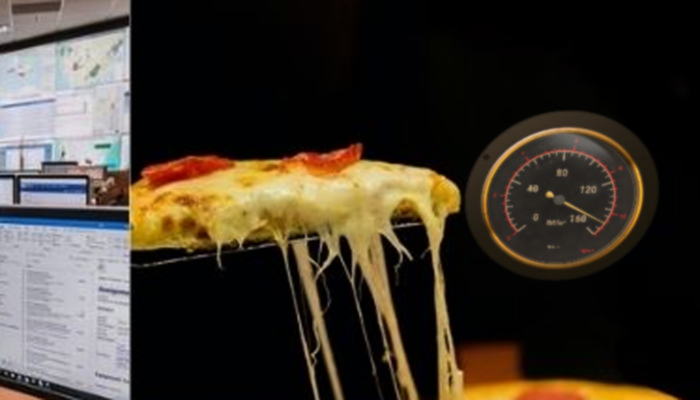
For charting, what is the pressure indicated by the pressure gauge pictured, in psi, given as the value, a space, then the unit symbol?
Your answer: 150 psi
